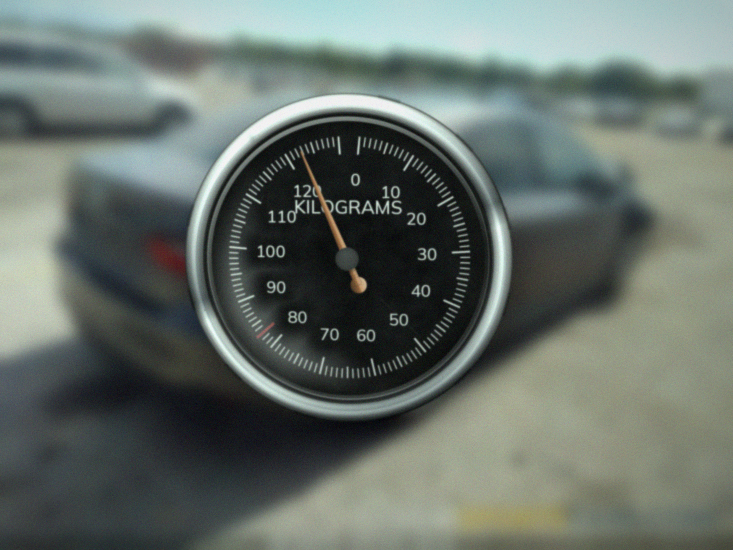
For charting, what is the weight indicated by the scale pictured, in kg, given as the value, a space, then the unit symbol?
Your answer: 123 kg
